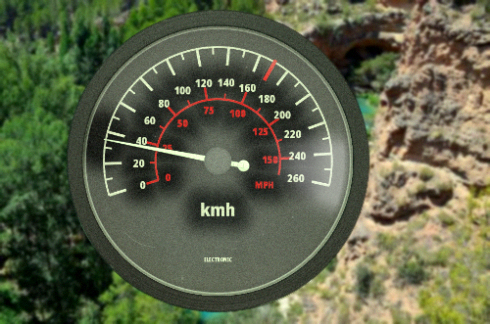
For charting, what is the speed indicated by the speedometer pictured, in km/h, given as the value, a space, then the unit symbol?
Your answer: 35 km/h
